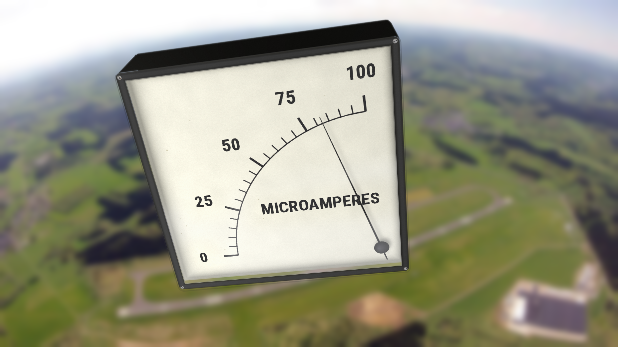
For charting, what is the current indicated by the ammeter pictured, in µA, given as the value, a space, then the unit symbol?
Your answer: 82.5 µA
